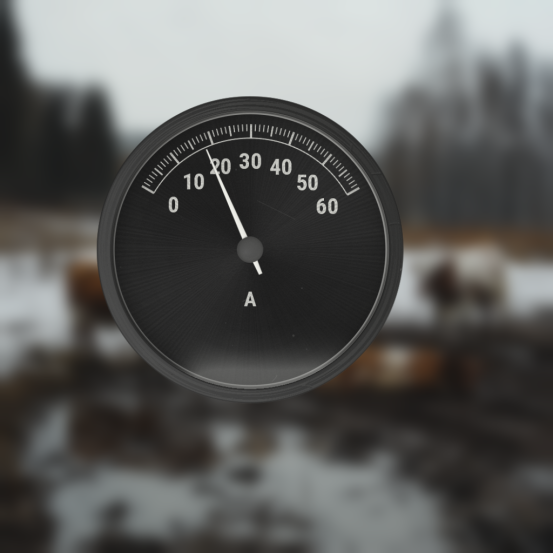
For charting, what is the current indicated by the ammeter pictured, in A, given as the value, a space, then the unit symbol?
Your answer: 18 A
